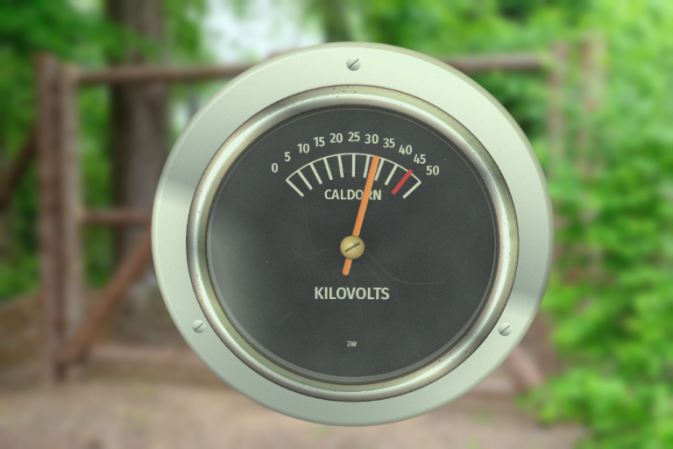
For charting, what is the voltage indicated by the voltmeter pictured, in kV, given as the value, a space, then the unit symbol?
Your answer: 32.5 kV
